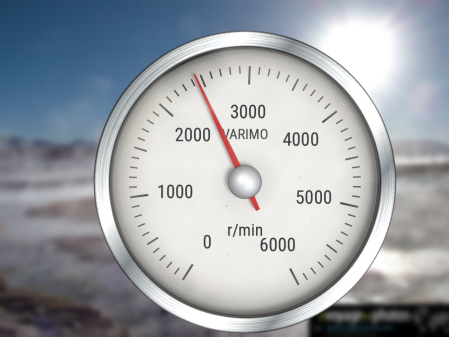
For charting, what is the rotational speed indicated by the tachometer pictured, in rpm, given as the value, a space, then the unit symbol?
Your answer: 2450 rpm
